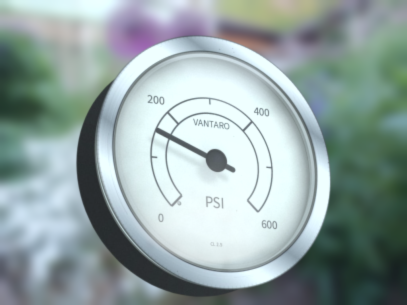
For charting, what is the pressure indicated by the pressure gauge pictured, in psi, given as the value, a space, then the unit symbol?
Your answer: 150 psi
